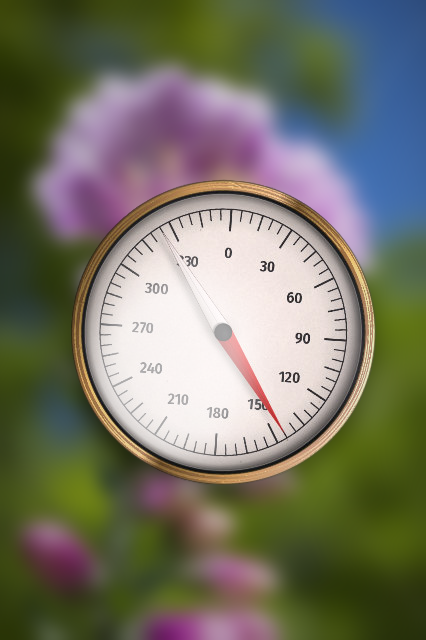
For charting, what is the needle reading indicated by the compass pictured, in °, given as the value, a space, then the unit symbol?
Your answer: 145 °
